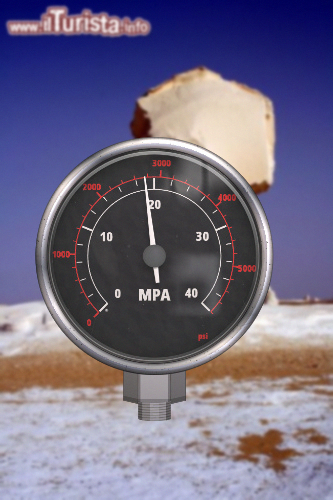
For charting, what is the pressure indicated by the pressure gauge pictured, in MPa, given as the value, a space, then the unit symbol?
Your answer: 19 MPa
